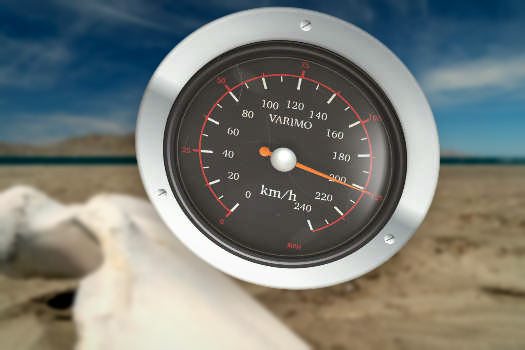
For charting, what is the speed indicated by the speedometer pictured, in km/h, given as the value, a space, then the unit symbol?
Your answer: 200 km/h
